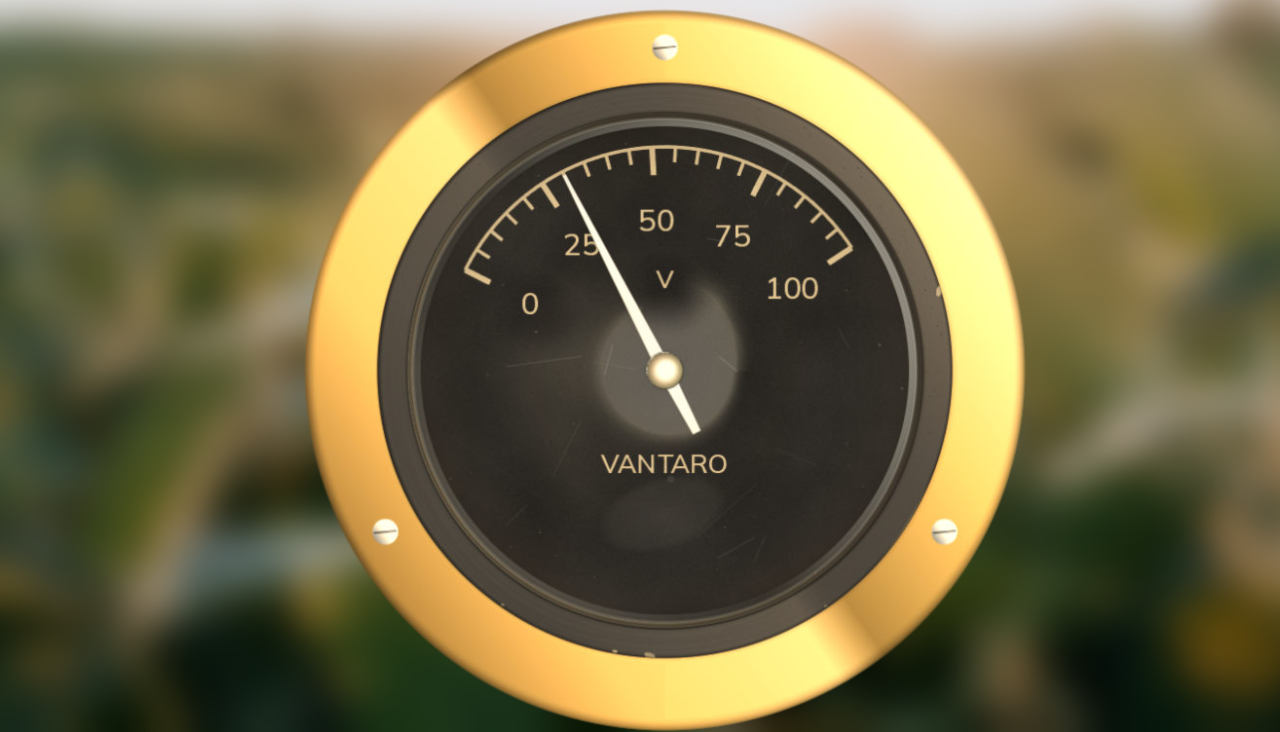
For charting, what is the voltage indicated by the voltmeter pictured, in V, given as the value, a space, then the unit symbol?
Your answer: 30 V
